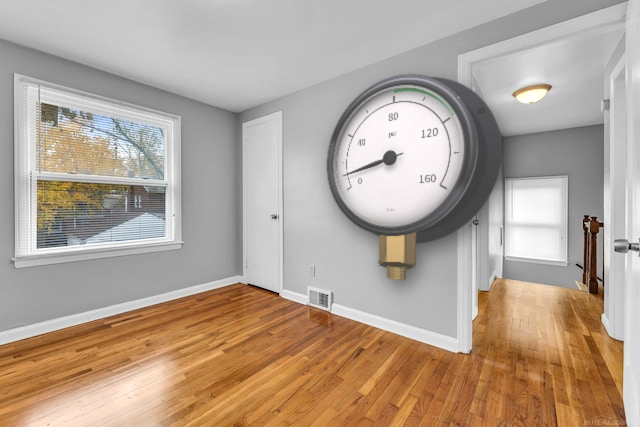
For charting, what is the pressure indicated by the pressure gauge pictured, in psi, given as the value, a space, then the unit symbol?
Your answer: 10 psi
